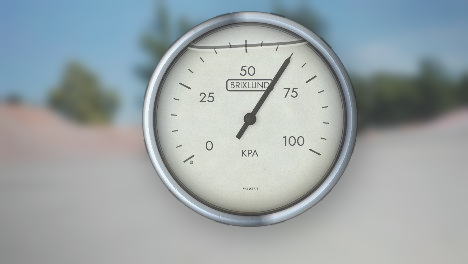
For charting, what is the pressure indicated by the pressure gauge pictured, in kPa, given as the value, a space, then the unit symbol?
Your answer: 65 kPa
